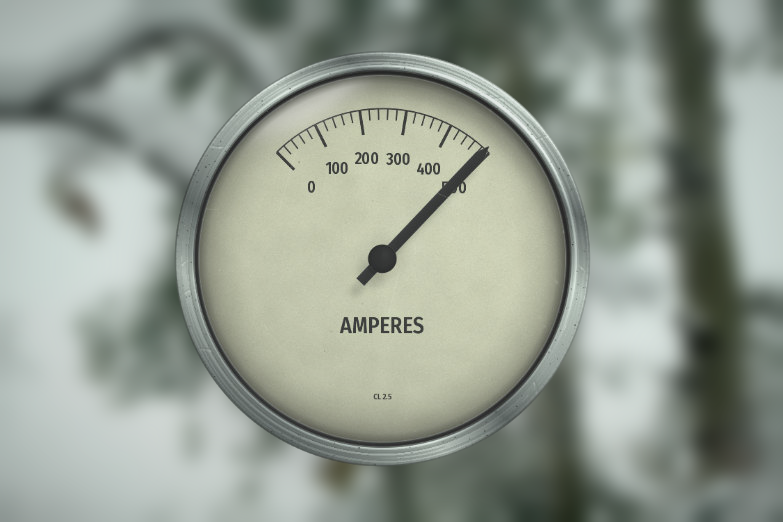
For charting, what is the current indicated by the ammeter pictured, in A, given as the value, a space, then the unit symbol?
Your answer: 490 A
